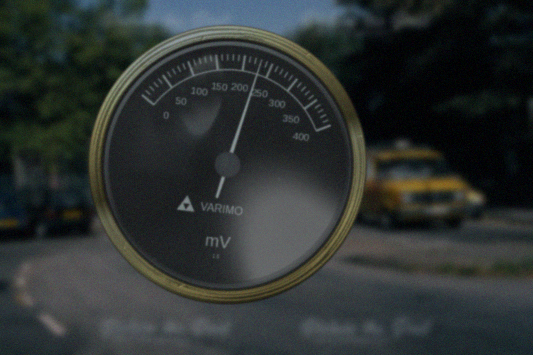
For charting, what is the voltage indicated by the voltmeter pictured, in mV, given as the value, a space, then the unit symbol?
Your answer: 230 mV
